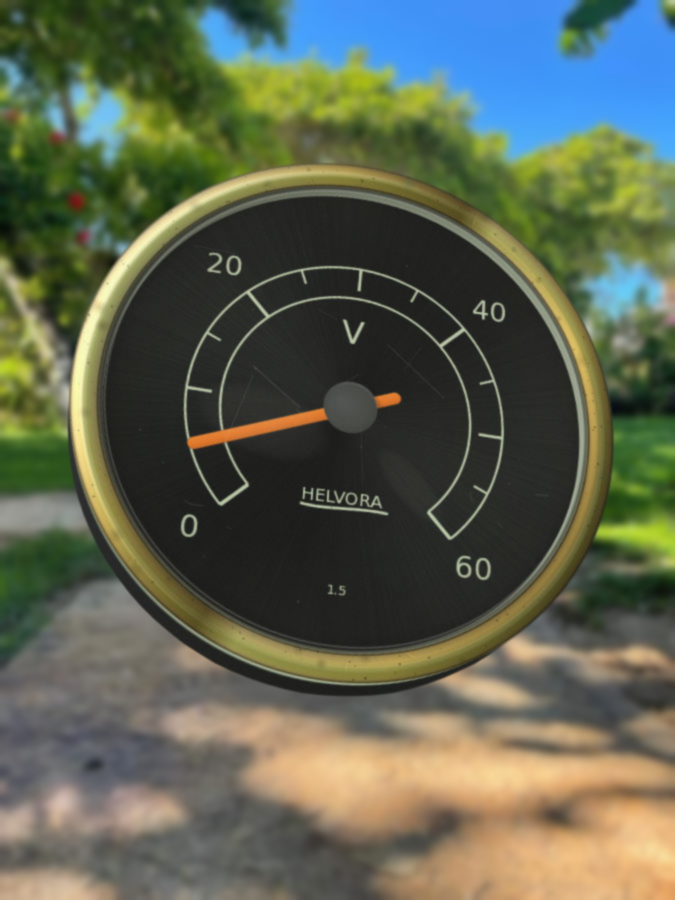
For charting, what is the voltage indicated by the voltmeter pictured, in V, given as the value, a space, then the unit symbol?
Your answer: 5 V
